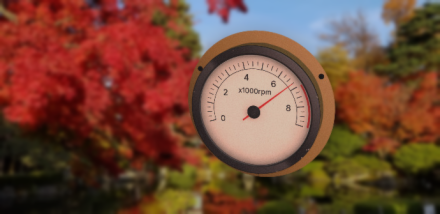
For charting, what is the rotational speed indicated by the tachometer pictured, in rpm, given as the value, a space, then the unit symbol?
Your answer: 6750 rpm
